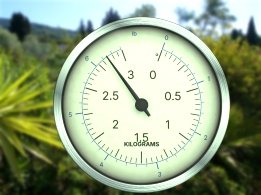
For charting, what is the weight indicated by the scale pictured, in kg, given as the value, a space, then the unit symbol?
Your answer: 2.85 kg
